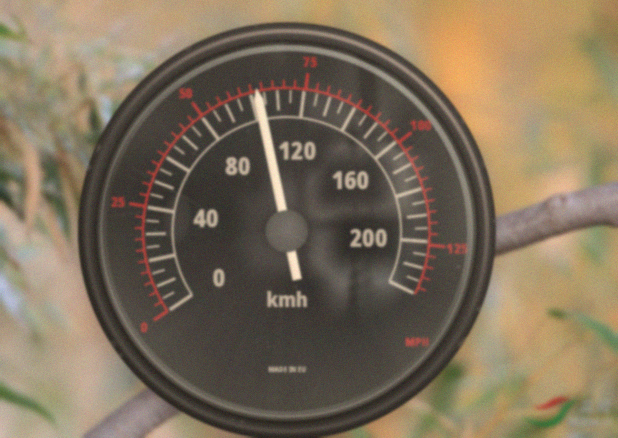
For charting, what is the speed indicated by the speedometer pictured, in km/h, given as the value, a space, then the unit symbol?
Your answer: 102.5 km/h
